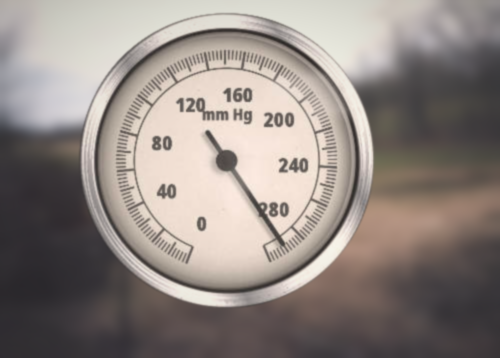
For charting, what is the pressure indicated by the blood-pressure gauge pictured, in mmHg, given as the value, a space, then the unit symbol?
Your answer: 290 mmHg
